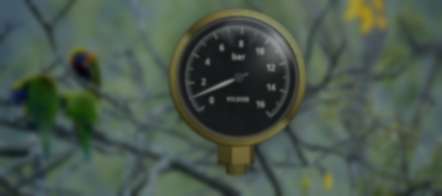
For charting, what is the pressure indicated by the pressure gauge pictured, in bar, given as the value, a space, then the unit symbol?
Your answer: 1 bar
